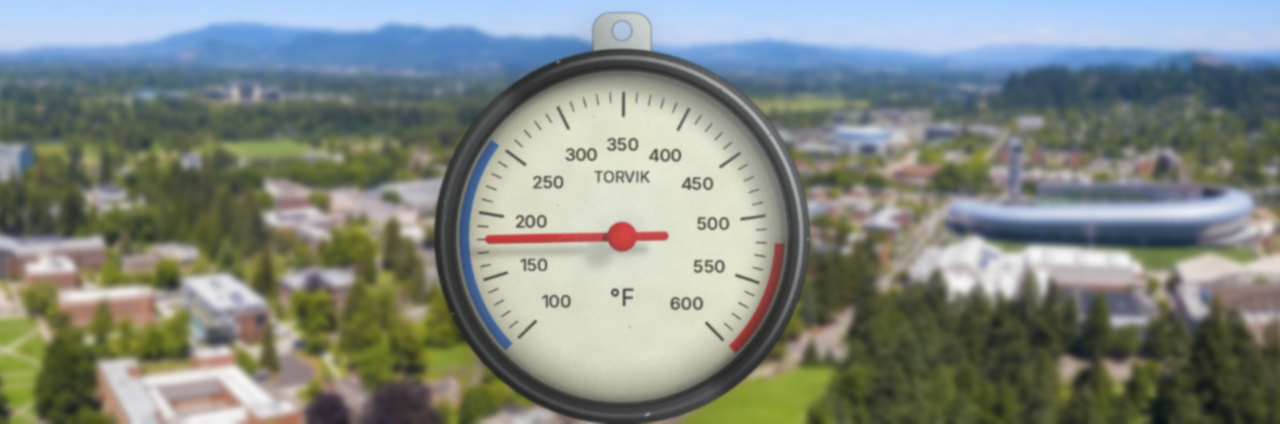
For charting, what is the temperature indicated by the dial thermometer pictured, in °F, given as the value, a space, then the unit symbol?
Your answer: 180 °F
